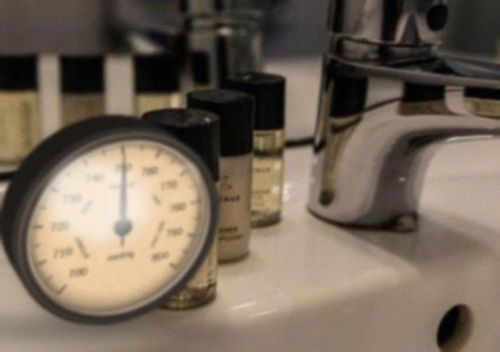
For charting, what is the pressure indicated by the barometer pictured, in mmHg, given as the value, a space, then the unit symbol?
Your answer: 750 mmHg
